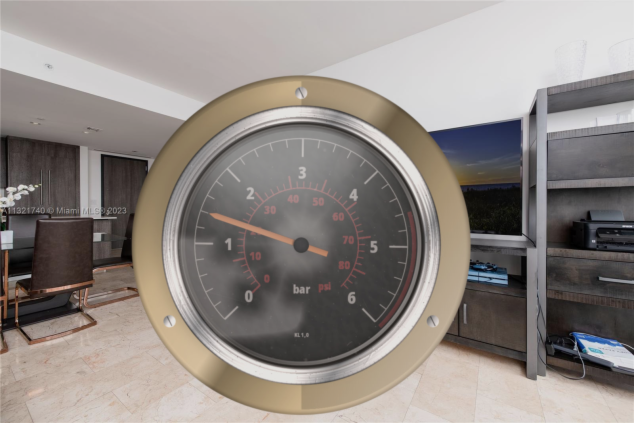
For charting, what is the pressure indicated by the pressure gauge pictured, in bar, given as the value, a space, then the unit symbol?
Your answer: 1.4 bar
